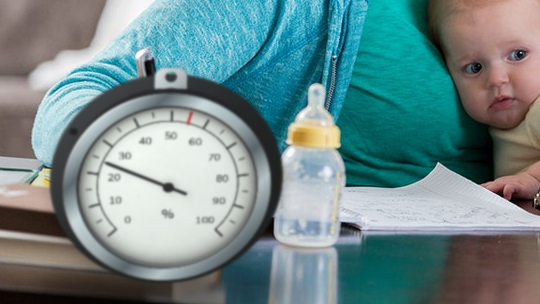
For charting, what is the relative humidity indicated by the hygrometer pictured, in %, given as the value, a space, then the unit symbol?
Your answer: 25 %
